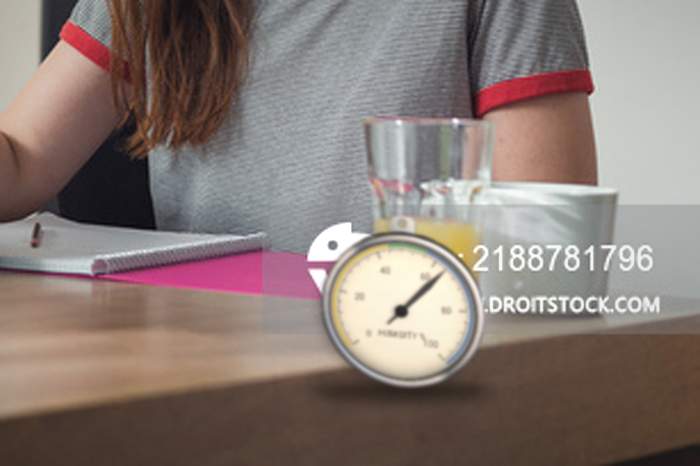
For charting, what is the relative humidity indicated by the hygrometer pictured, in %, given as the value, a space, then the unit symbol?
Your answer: 64 %
